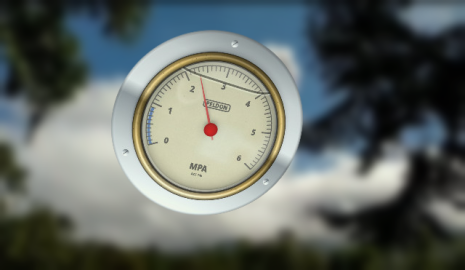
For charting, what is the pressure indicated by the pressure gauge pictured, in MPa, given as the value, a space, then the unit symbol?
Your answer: 2.3 MPa
